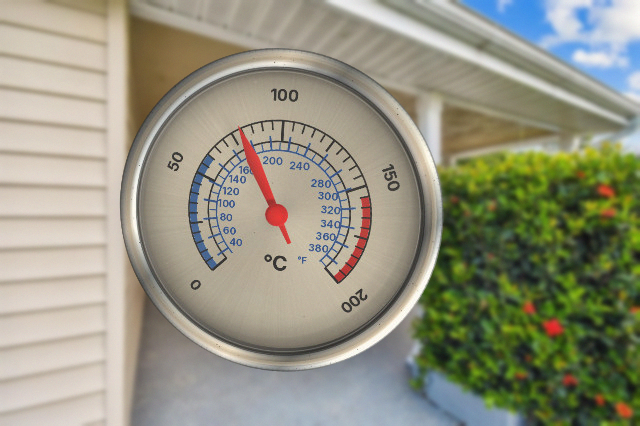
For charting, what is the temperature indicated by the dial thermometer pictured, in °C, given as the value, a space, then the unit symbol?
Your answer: 80 °C
